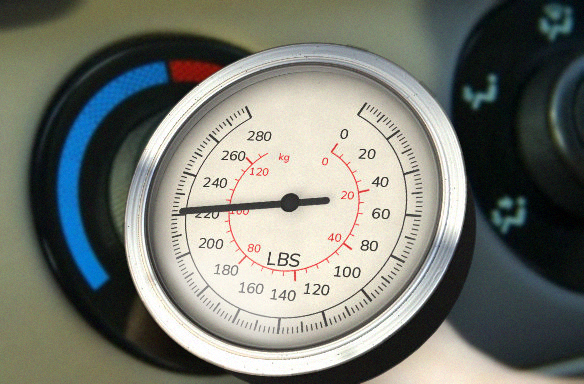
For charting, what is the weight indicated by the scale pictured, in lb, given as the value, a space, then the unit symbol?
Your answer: 220 lb
